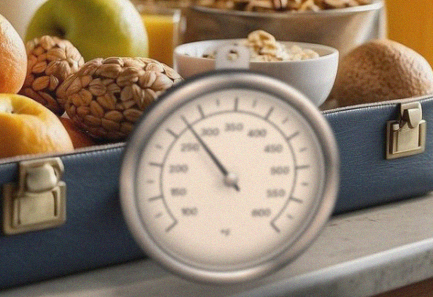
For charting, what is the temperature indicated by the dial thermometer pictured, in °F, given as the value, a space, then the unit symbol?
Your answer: 275 °F
